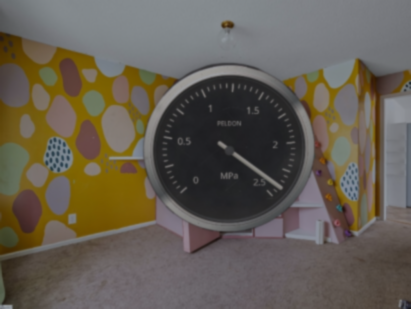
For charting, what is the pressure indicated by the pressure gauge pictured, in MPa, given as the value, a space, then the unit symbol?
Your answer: 2.4 MPa
